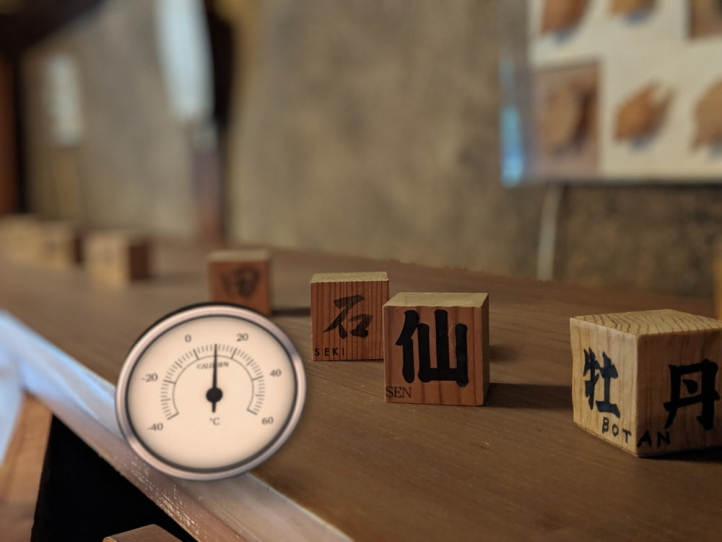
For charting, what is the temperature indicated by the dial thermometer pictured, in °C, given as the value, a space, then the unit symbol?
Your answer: 10 °C
